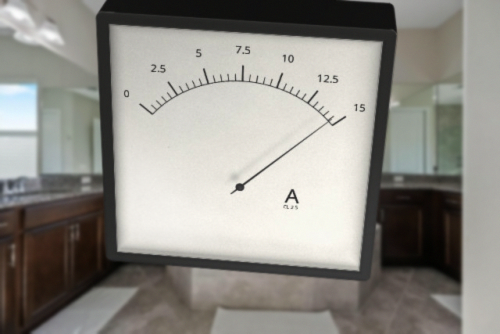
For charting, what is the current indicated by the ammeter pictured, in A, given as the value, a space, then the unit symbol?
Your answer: 14.5 A
